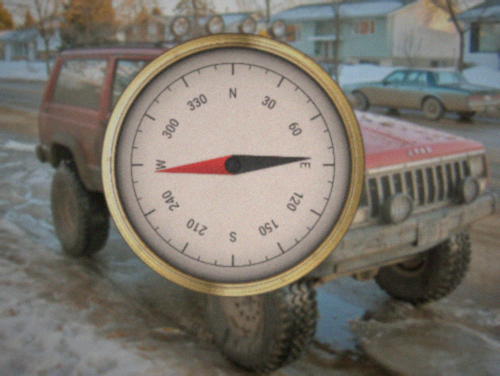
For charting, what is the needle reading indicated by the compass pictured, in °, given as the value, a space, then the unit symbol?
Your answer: 265 °
